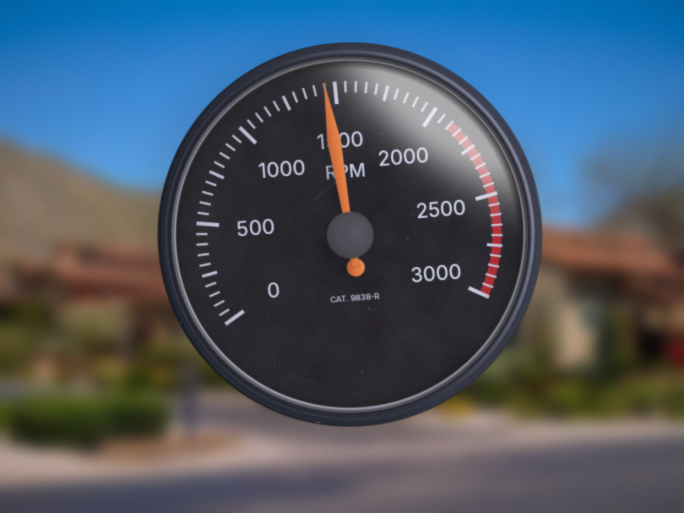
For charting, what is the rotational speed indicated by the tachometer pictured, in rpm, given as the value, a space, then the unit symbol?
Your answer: 1450 rpm
